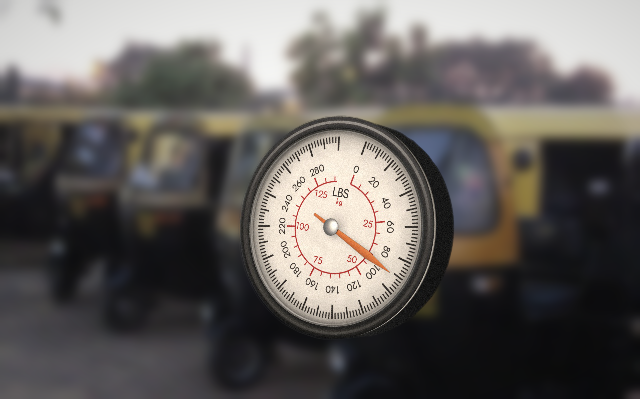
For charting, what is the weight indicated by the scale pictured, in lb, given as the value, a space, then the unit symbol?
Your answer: 90 lb
